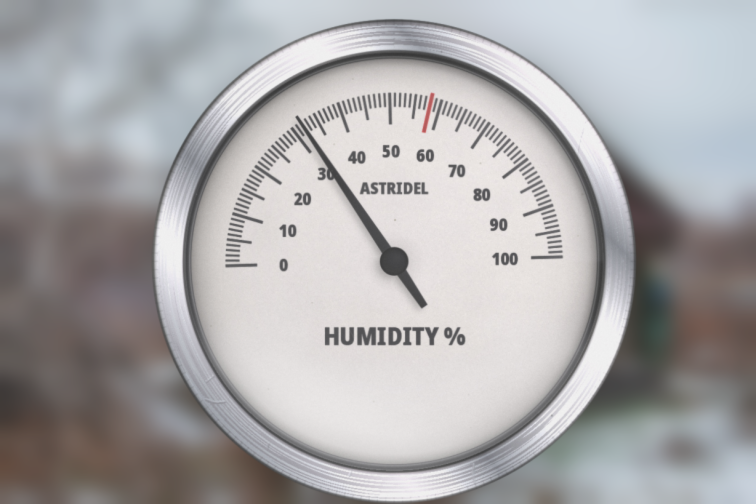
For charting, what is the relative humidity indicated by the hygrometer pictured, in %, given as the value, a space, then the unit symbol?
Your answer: 32 %
